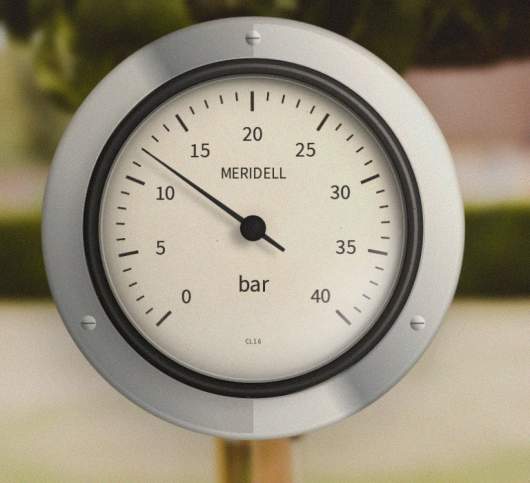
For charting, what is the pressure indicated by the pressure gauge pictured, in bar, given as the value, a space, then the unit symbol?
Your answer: 12 bar
